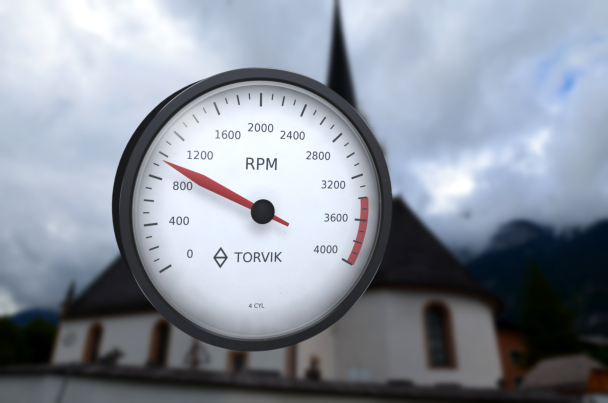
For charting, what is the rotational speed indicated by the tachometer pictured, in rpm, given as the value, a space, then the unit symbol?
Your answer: 950 rpm
